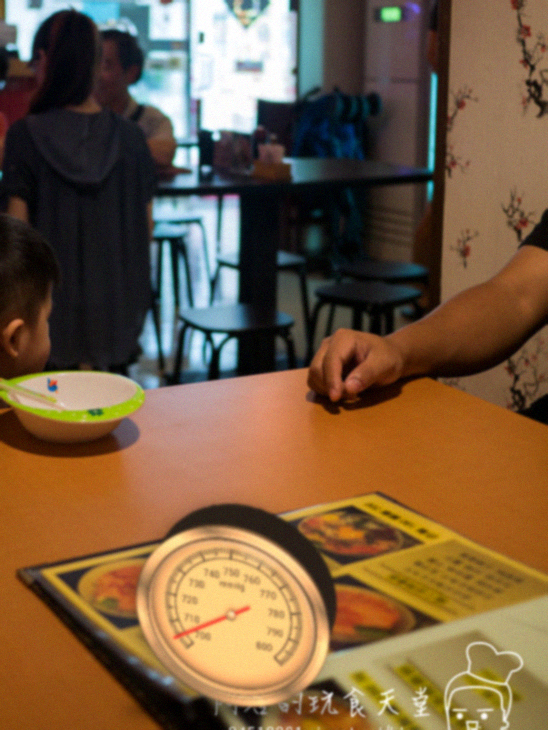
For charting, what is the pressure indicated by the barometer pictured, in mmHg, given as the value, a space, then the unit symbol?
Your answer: 705 mmHg
